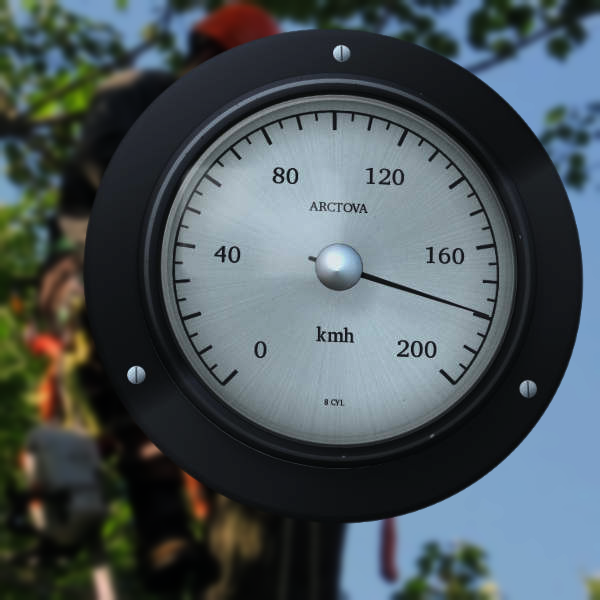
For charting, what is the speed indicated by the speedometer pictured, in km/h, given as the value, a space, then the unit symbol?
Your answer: 180 km/h
